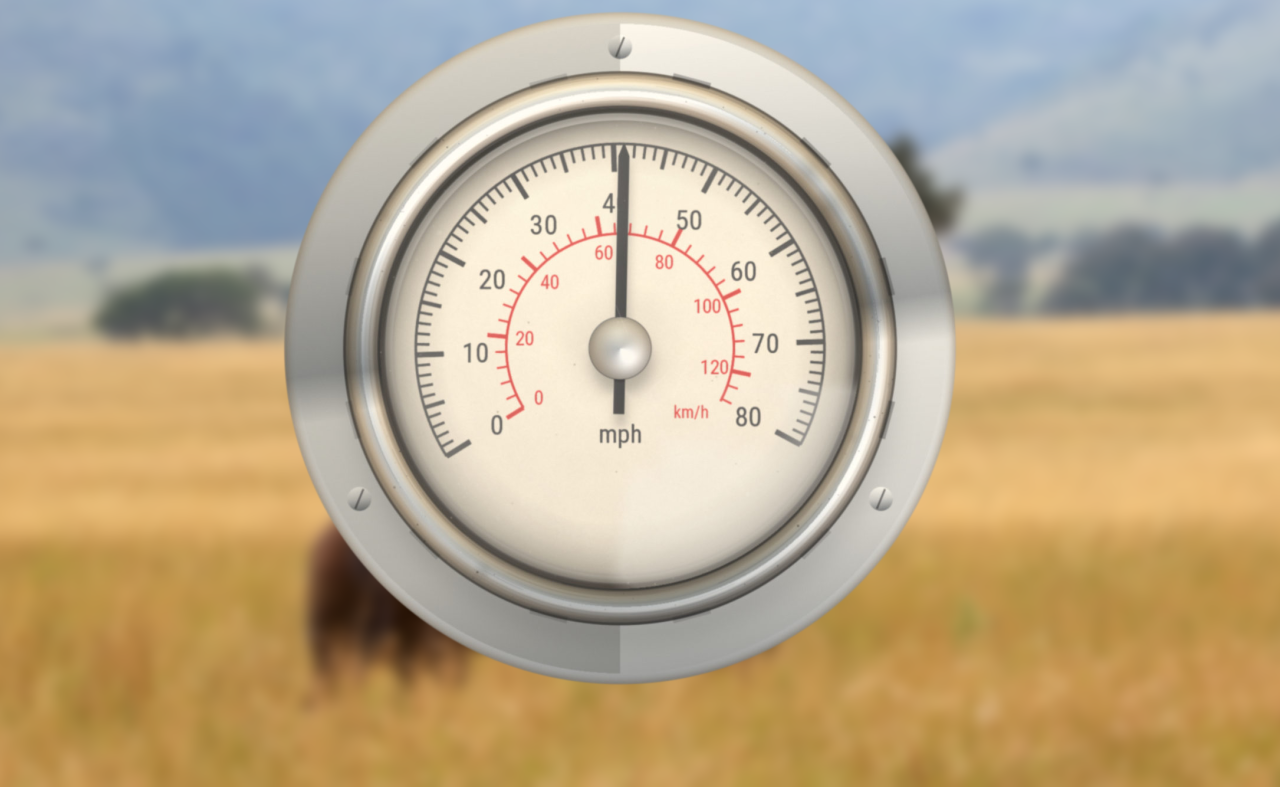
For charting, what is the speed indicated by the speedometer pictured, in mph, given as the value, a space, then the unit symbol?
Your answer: 41 mph
